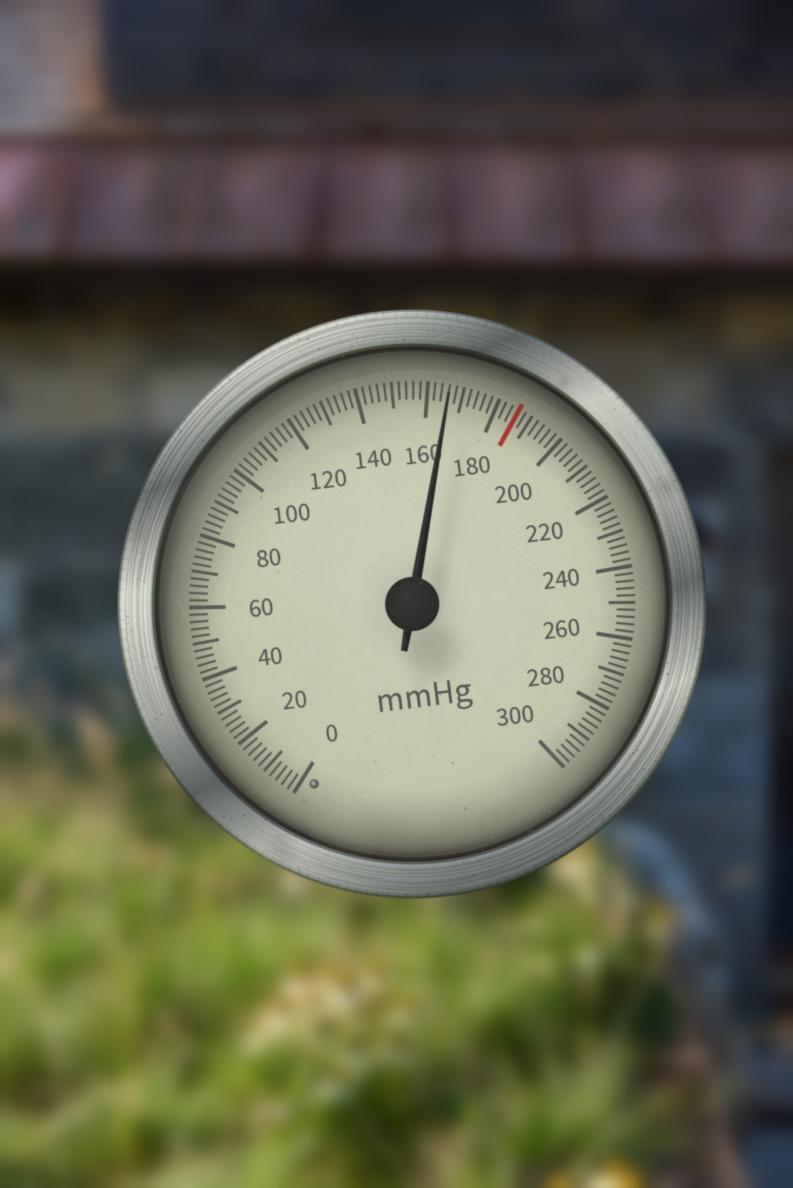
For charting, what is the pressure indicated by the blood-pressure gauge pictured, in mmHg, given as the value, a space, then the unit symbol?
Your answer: 166 mmHg
